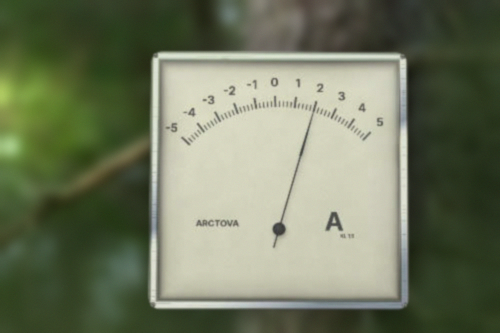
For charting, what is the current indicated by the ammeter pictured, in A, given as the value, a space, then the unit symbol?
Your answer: 2 A
